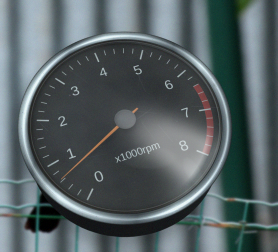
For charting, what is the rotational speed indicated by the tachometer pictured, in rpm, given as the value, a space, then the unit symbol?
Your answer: 600 rpm
